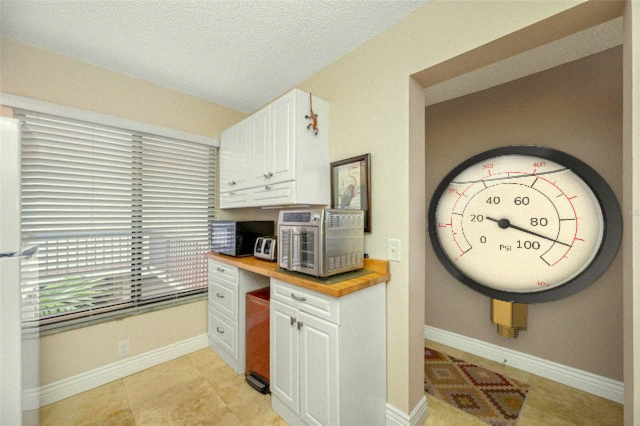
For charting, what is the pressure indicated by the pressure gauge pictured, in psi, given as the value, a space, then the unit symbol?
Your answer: 90 psi
